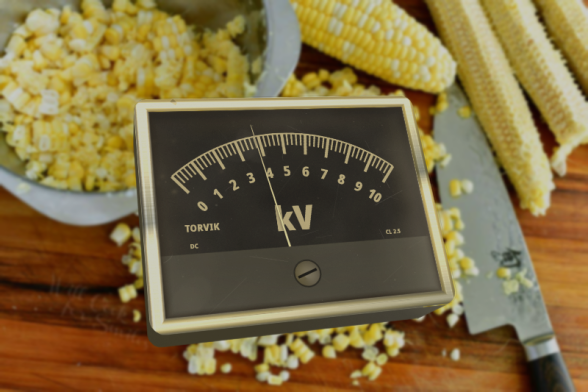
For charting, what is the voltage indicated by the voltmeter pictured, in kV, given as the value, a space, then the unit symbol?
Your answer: 3.8 kV
